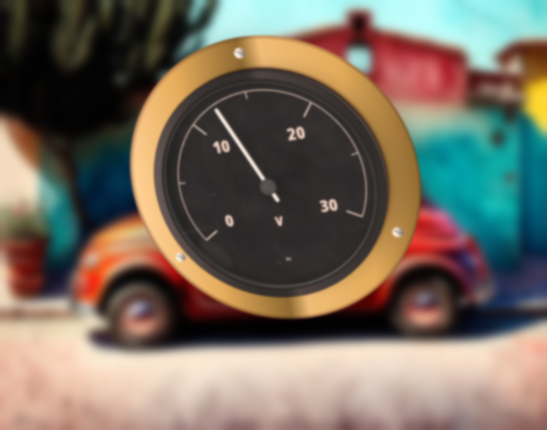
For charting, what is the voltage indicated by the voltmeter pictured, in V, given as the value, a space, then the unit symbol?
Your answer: 12.5 V
